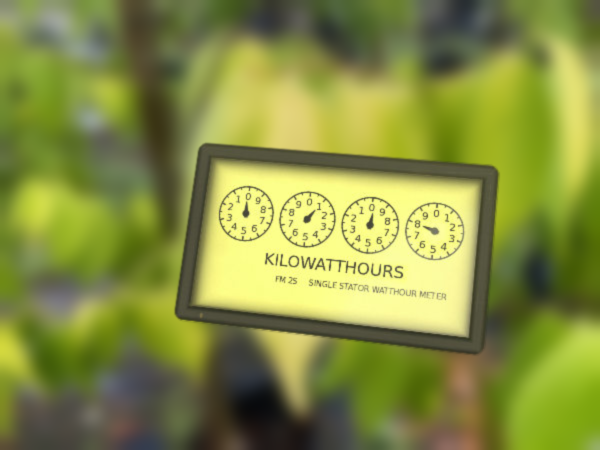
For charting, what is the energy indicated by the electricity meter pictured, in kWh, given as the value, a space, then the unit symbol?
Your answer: 98 kWh
